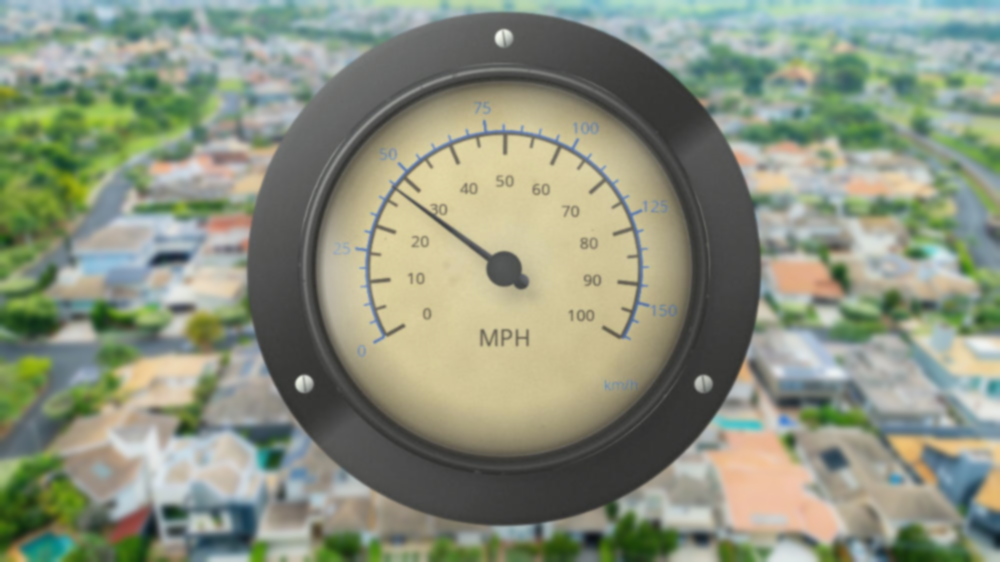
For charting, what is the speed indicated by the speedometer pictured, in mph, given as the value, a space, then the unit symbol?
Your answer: 27.5 mph
